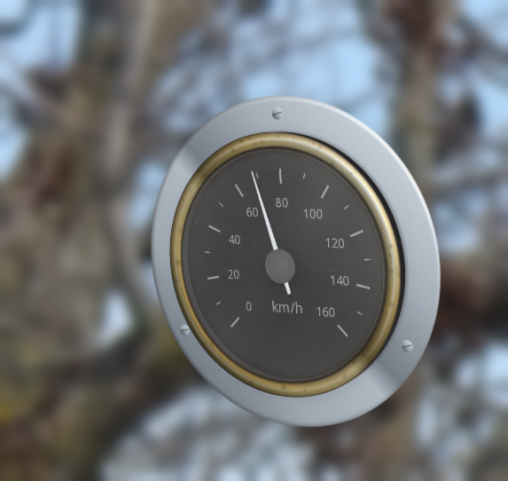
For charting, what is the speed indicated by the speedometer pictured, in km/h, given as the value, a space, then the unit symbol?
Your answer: 70 km/h
